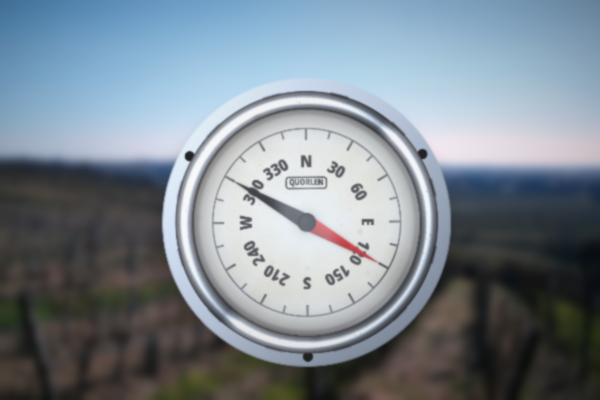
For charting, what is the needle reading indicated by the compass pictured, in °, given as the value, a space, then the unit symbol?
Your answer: 120 °
